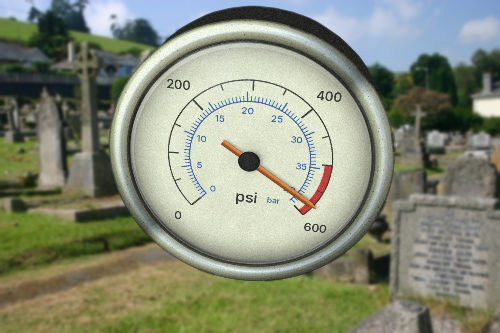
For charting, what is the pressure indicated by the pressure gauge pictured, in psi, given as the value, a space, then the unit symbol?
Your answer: 575 psi
